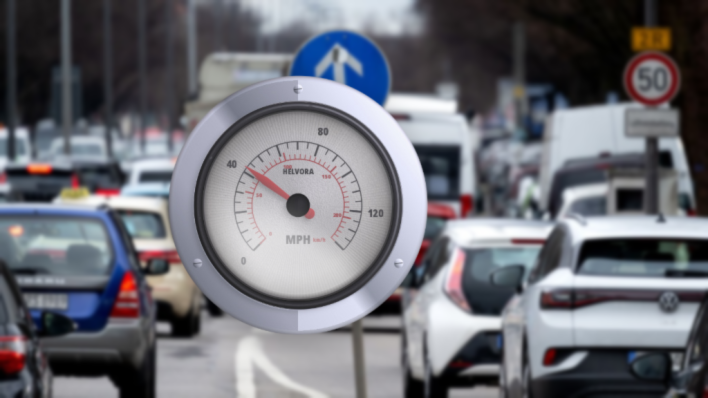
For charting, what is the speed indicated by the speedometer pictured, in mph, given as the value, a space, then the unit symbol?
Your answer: 42.5 mph
